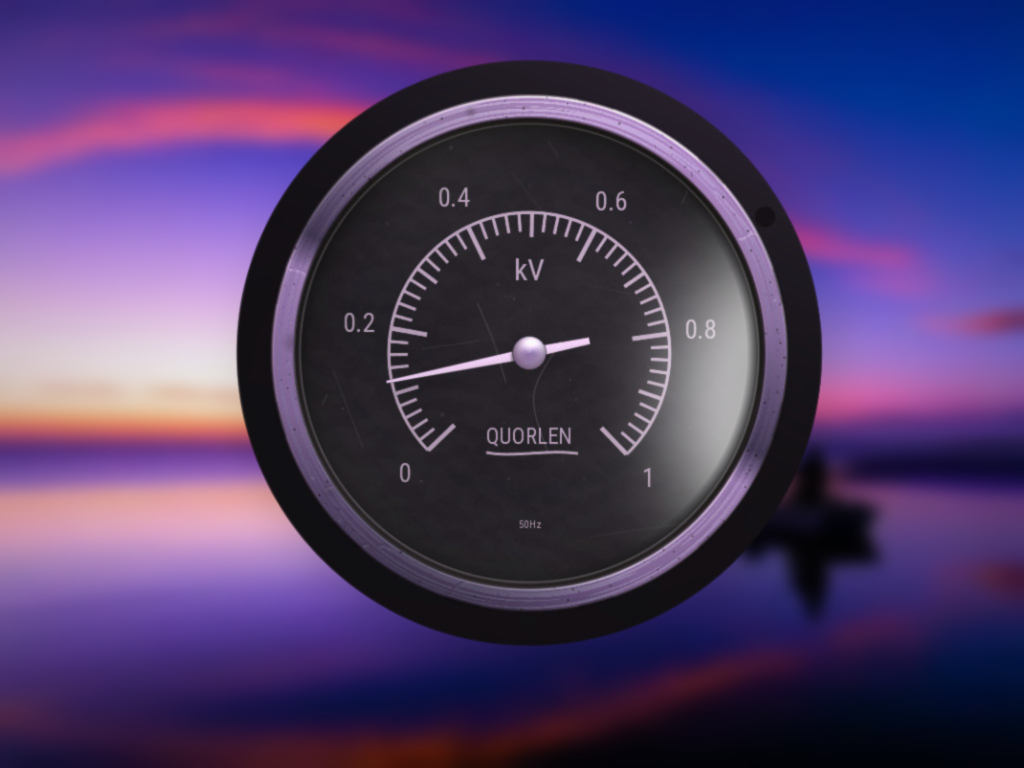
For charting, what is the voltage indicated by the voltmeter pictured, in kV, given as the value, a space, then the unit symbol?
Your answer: 0.12 kV
